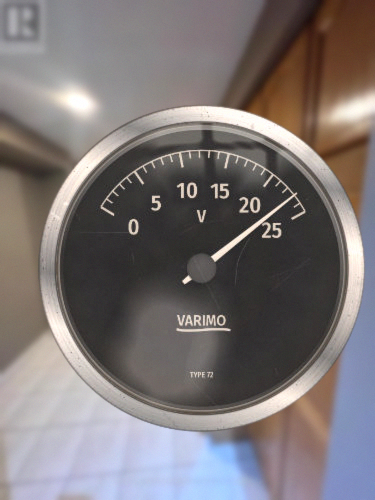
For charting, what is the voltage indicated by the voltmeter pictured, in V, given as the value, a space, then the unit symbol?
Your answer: 23 V
